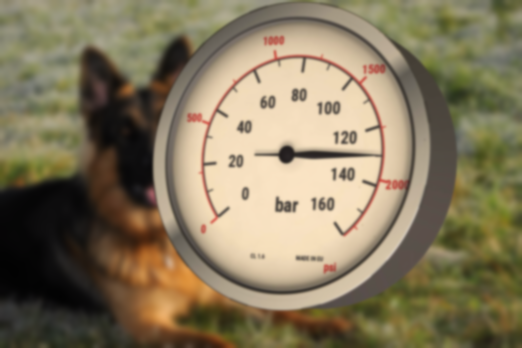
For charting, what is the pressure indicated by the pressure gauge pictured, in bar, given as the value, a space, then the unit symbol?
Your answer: 130 bar
